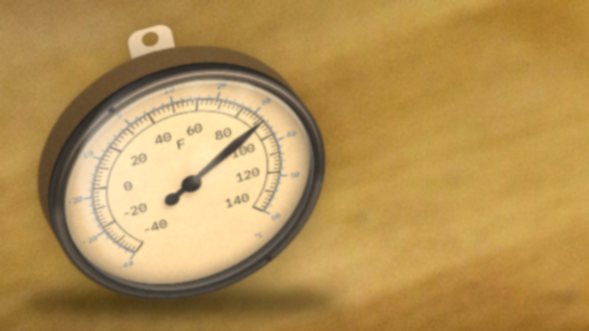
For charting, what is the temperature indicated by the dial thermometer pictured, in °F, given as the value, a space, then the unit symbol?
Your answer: 90 °F
